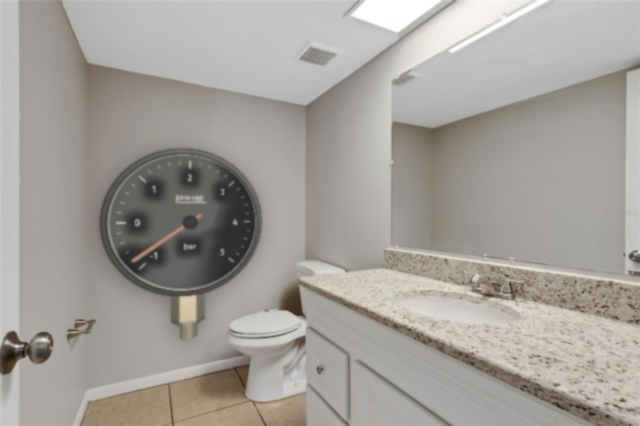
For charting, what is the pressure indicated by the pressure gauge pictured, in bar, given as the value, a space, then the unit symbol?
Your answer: -0.8 bar
